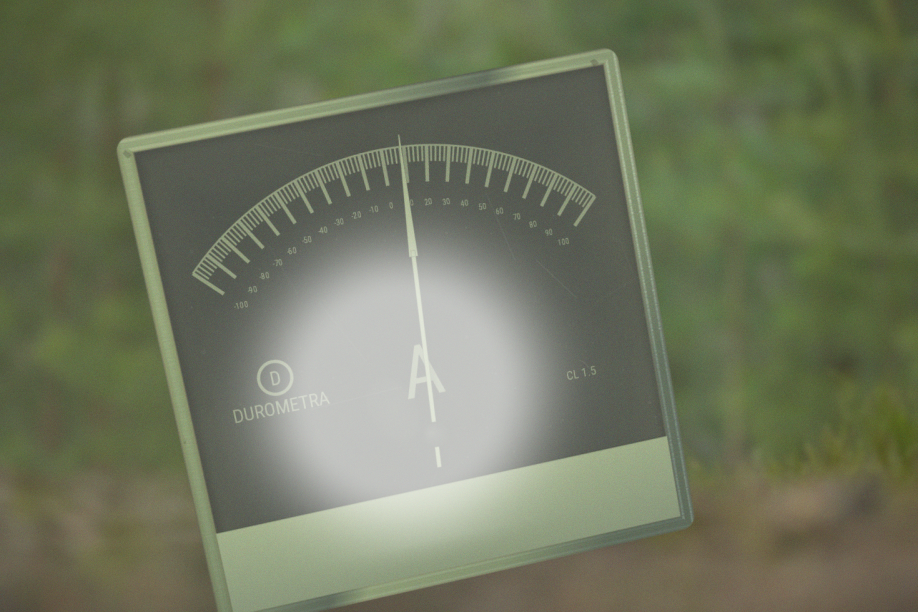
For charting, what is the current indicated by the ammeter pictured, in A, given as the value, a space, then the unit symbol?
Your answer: 8 A
